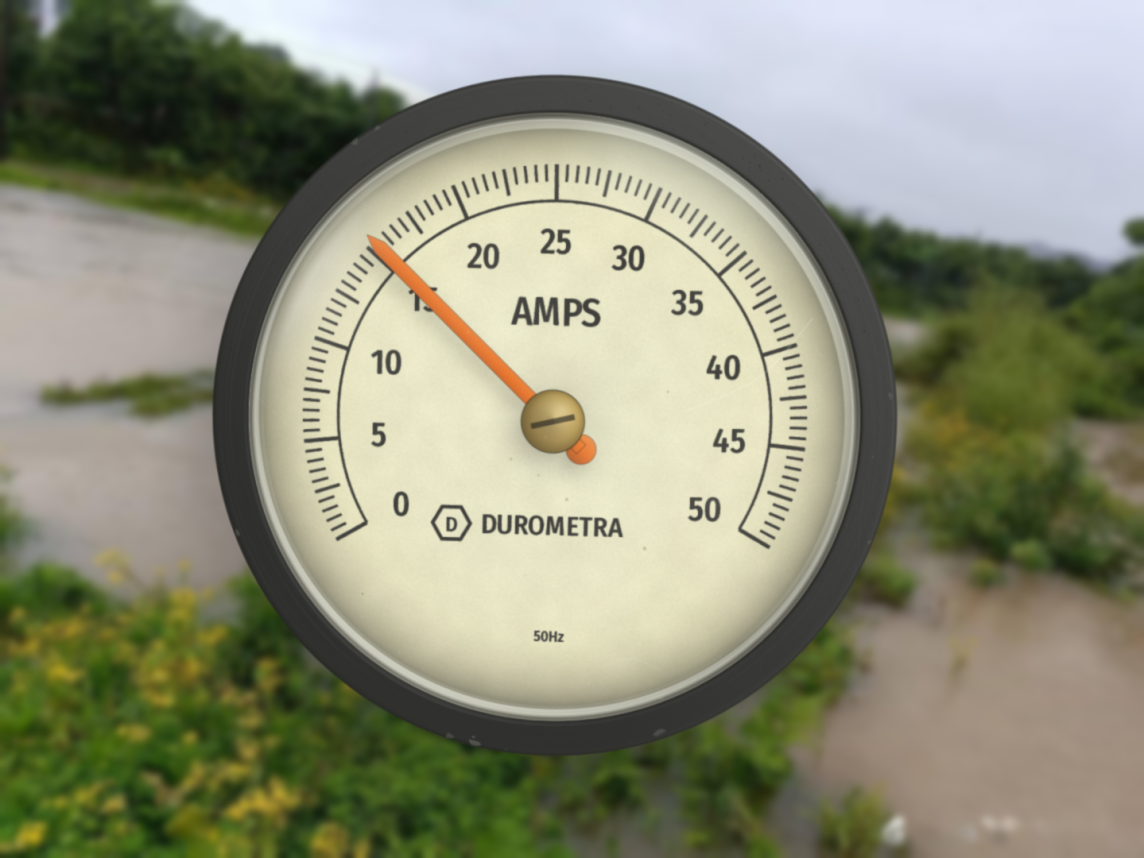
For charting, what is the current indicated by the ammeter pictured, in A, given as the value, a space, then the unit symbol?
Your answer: 15.5 A
